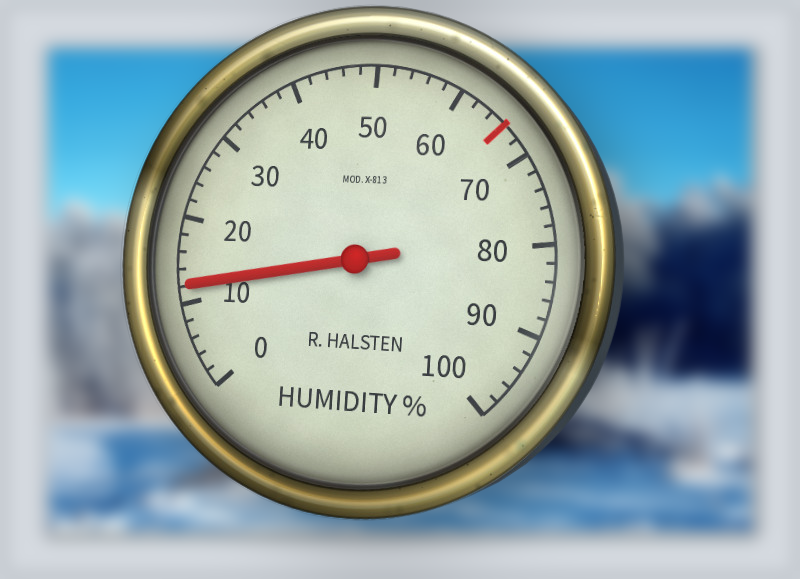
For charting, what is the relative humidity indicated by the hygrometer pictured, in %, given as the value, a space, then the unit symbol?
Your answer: 12 %
